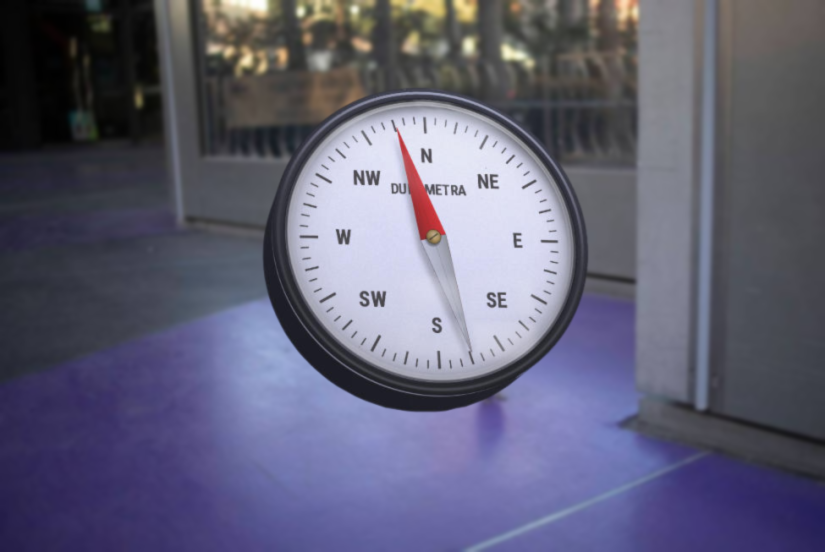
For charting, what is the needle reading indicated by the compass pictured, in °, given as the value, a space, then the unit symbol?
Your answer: 345 °
